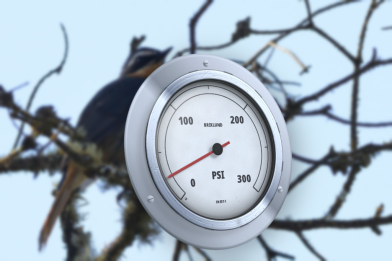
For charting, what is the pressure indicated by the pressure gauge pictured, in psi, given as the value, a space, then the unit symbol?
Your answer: 25 psi
